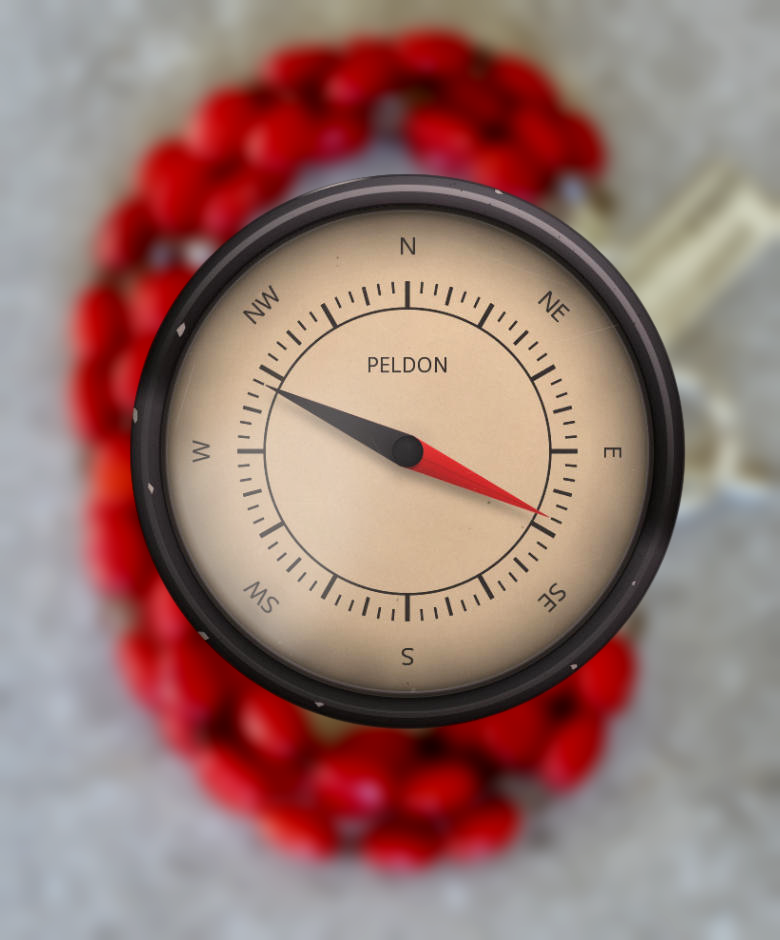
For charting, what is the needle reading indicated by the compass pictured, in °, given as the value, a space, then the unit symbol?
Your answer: 115 °
